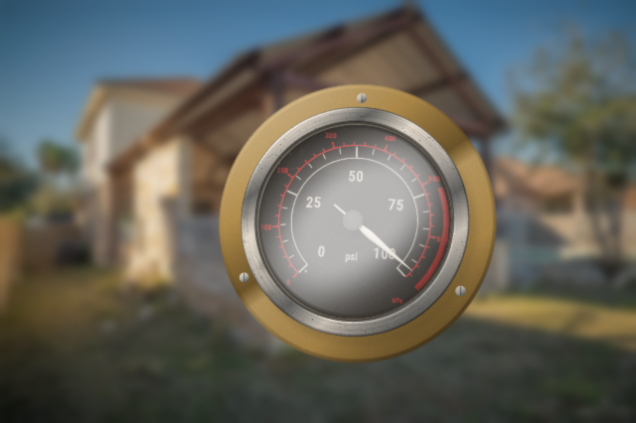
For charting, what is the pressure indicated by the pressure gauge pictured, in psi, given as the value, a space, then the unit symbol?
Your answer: 97.5 psi
